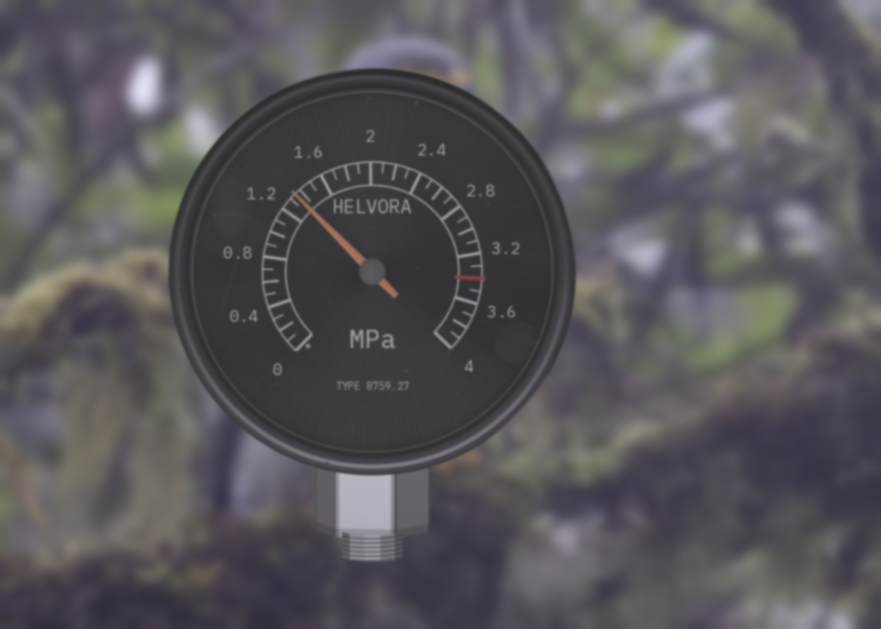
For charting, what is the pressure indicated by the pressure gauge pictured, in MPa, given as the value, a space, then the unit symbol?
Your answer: 1.35 MPa
